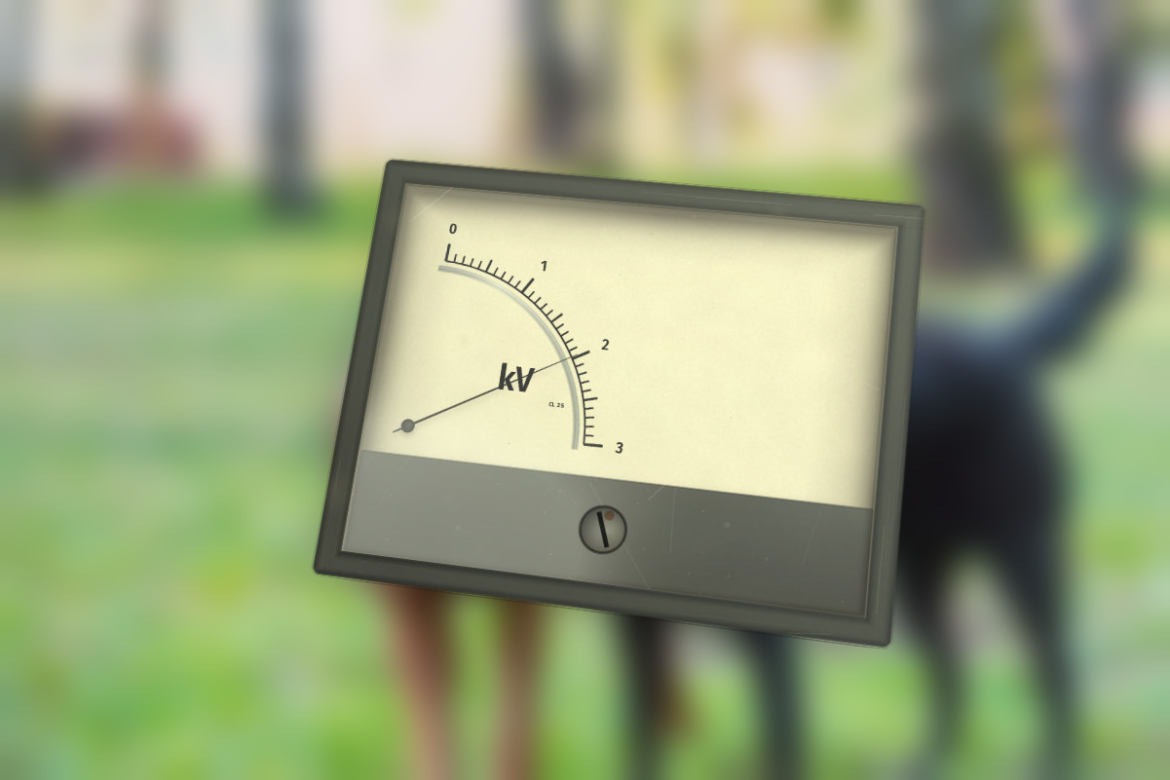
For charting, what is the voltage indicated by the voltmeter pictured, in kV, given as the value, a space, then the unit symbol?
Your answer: 2 kV
